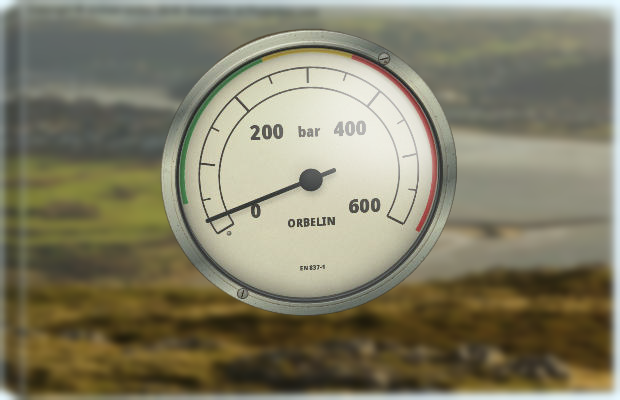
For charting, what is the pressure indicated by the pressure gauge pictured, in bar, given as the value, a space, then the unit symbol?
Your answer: 25 bar
